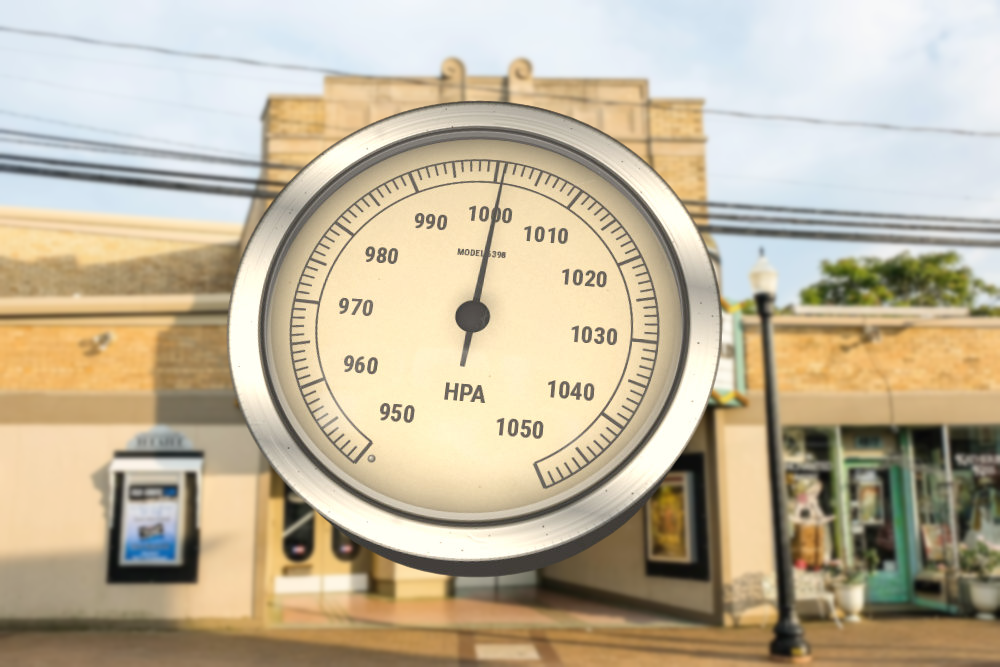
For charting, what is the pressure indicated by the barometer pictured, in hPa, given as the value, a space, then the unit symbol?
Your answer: 1001 hPa
